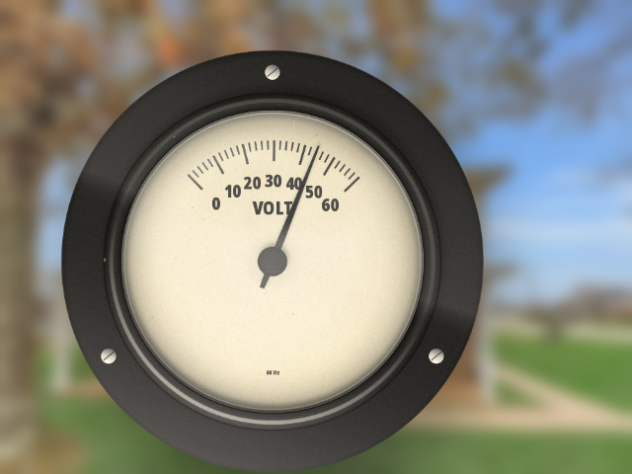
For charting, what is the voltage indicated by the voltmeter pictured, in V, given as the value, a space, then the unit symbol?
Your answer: 44 V
